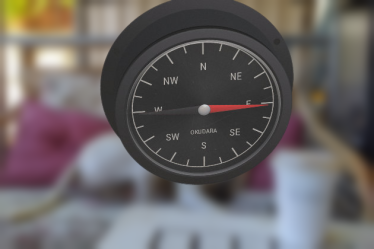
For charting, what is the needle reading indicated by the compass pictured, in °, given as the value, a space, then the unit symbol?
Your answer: 90 °
